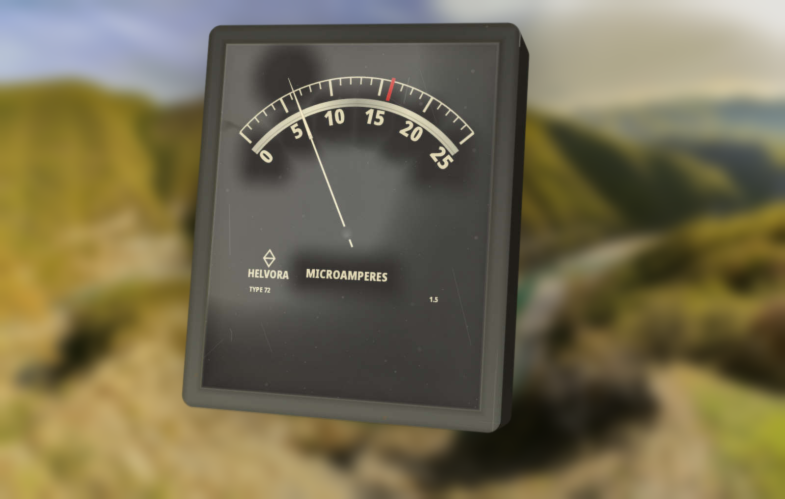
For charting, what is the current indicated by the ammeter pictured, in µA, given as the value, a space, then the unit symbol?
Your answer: 6.5 µA
